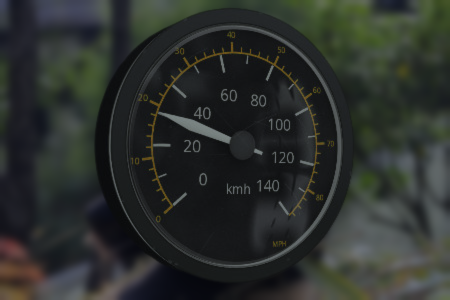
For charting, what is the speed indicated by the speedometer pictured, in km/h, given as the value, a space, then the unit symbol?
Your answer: 30 km/h
